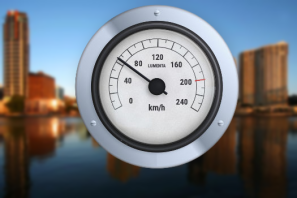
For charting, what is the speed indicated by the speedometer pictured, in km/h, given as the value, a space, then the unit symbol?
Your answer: 65 km/h
